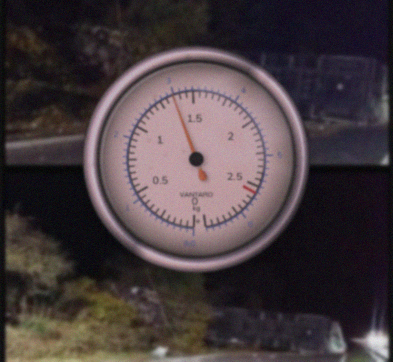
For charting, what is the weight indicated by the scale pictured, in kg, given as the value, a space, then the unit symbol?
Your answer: 1.35 kg
